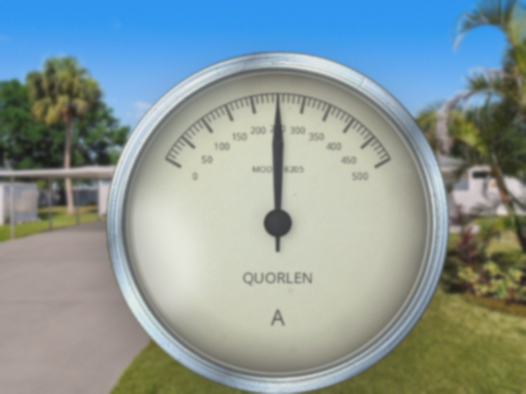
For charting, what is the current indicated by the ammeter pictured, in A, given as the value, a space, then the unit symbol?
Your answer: 250 A
